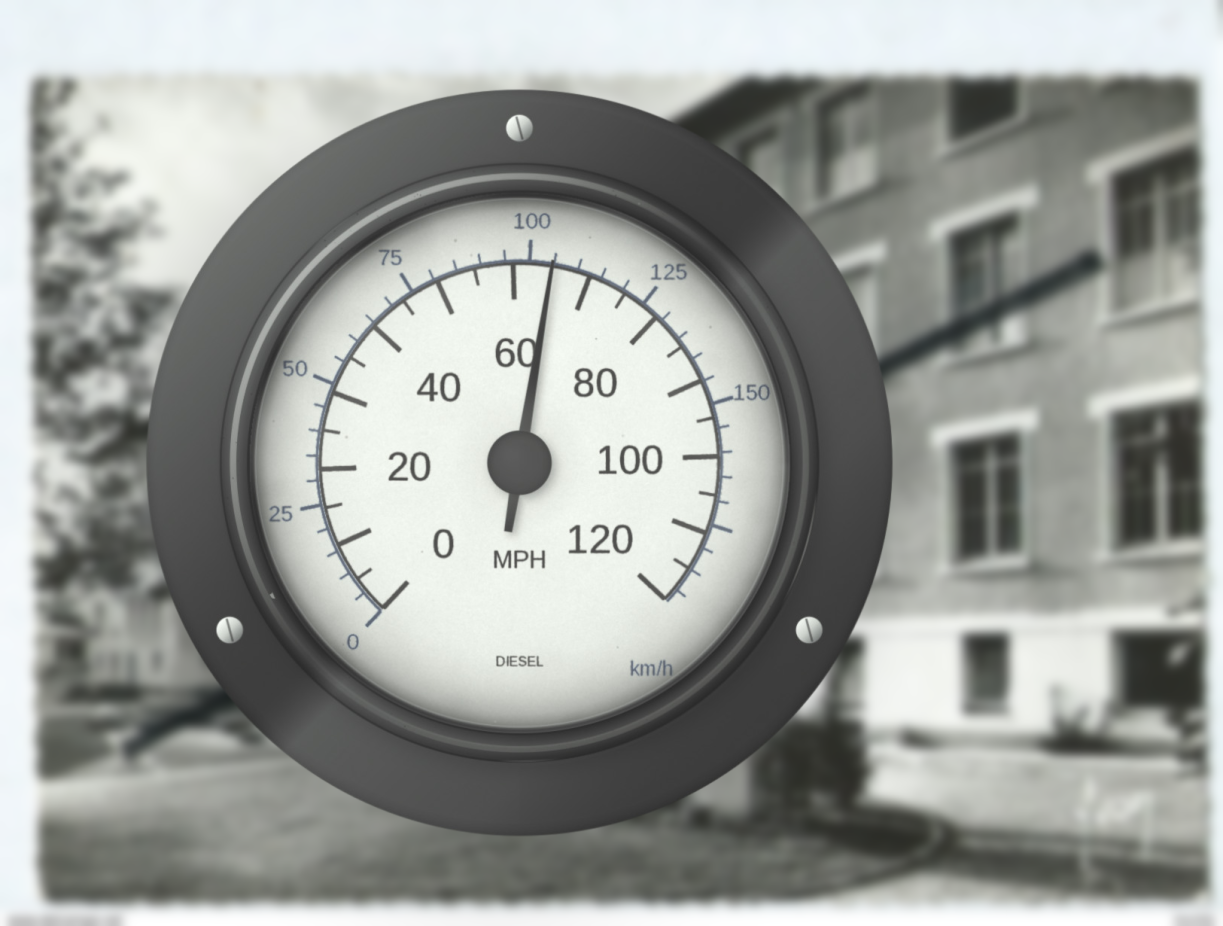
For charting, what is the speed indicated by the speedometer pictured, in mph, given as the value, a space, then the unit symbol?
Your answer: 65 mph
